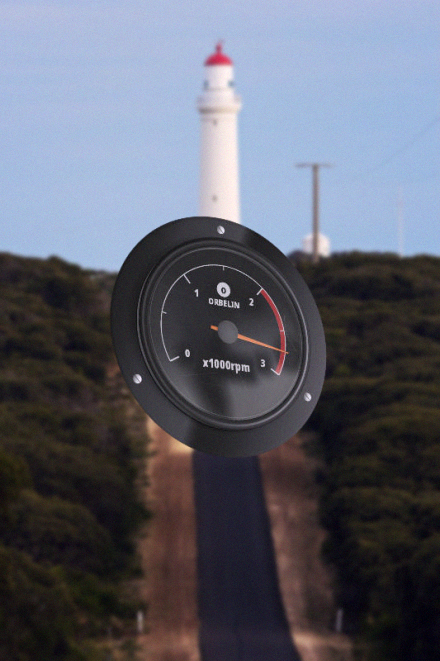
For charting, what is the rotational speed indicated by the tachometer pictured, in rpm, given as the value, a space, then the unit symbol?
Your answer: 2750 rpm
